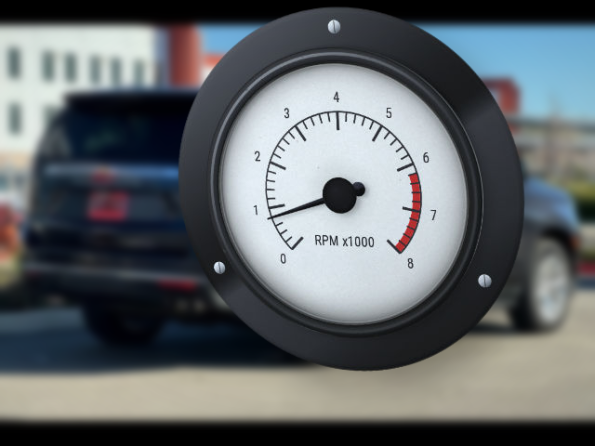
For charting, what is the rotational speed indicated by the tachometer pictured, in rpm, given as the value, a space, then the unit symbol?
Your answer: 800 rpm
